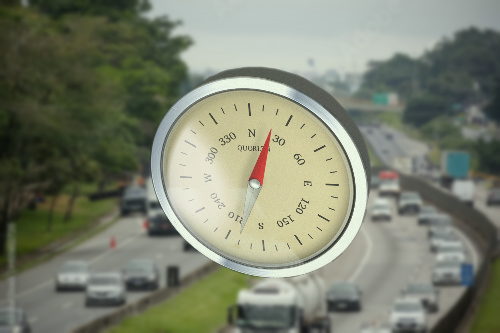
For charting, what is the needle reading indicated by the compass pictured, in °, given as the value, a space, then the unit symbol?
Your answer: 20 °
